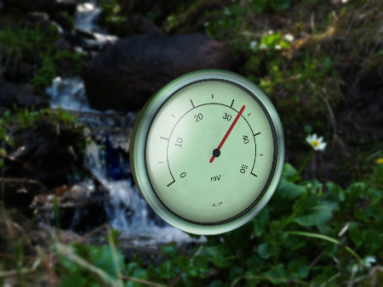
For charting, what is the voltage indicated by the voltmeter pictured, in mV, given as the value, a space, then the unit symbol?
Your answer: 32.5 mV
